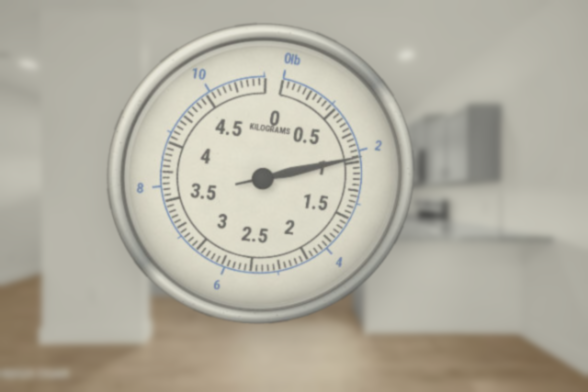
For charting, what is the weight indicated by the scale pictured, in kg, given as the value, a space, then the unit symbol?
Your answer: 0.95 kg
